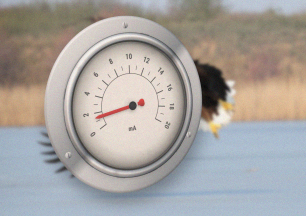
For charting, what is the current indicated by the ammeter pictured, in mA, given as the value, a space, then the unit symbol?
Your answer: 1.5 mA
